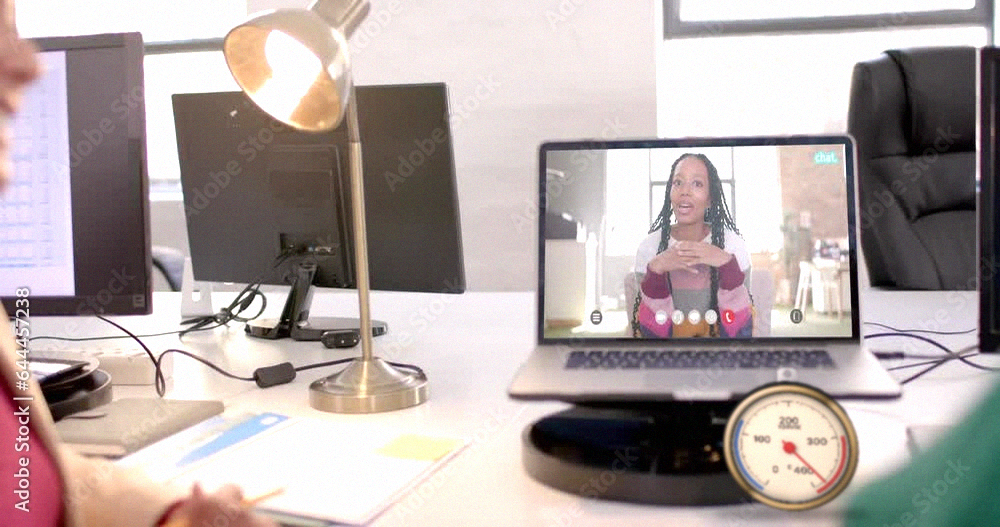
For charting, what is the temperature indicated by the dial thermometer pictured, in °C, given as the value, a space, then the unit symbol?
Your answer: 380 °C
